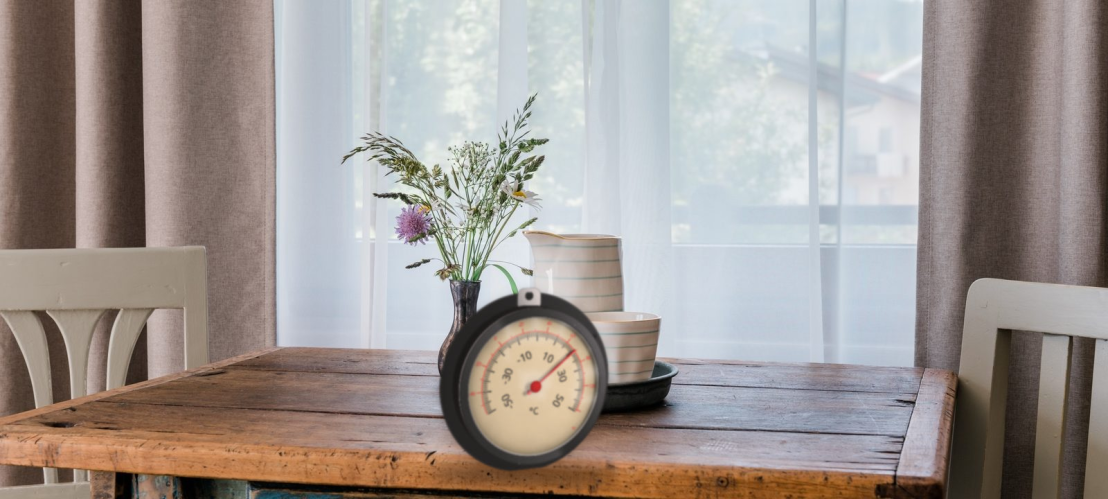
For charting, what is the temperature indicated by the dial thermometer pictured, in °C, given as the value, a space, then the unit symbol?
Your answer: 20 °C
